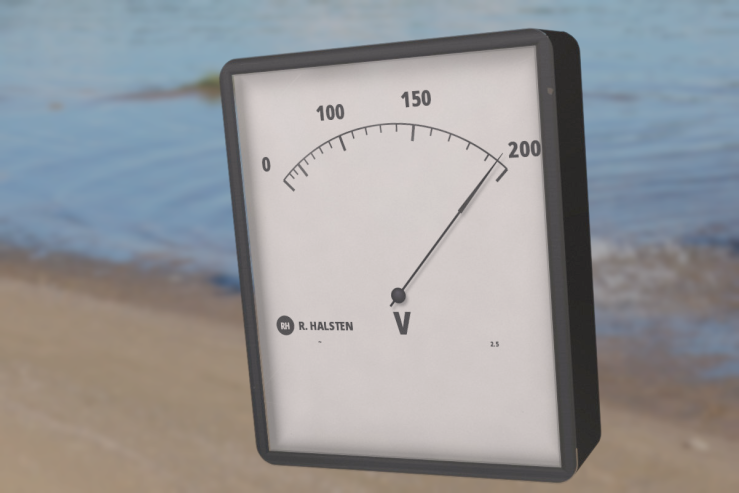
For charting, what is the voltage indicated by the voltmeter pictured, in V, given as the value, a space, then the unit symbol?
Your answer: 195 V
